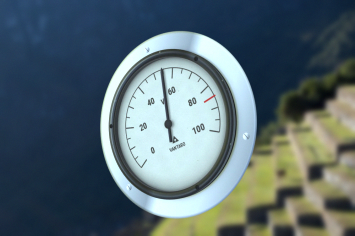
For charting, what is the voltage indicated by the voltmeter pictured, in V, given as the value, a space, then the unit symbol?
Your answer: 55 V
